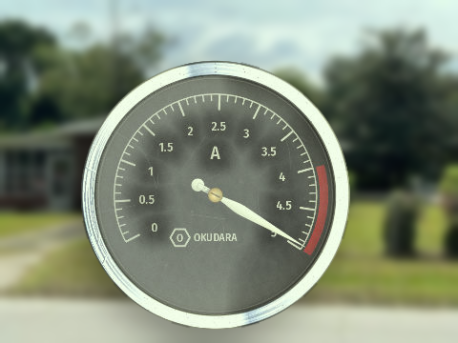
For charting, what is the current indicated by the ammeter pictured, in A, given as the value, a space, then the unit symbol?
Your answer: 4.95 A
